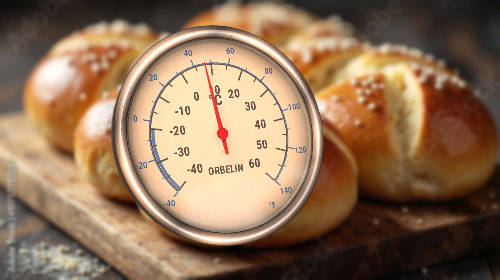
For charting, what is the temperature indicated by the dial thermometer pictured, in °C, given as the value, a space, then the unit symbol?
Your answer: 7.5 °C
